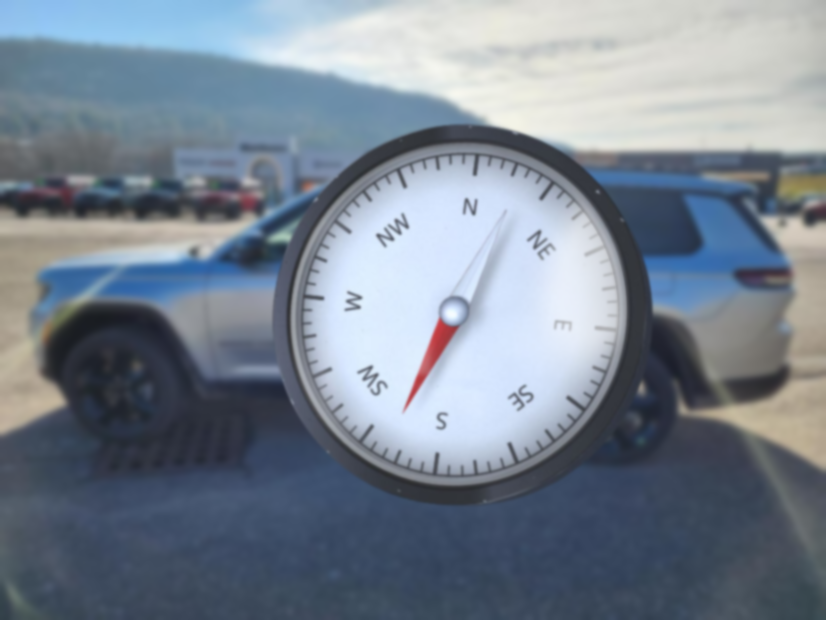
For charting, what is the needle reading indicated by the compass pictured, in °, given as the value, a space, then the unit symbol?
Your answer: 200 °
